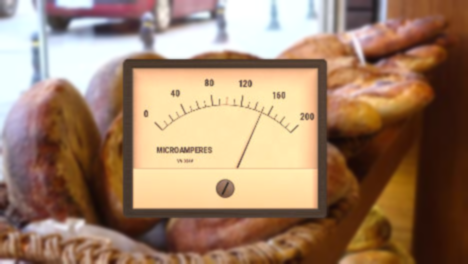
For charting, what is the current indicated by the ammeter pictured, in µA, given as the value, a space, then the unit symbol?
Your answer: 150 µA
